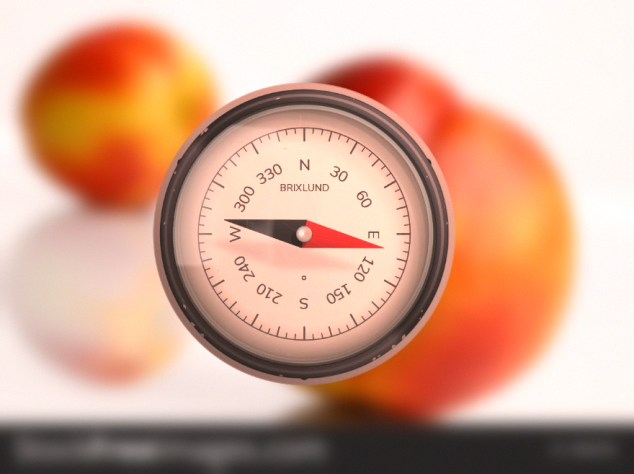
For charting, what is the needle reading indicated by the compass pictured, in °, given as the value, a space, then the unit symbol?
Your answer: 100 °
